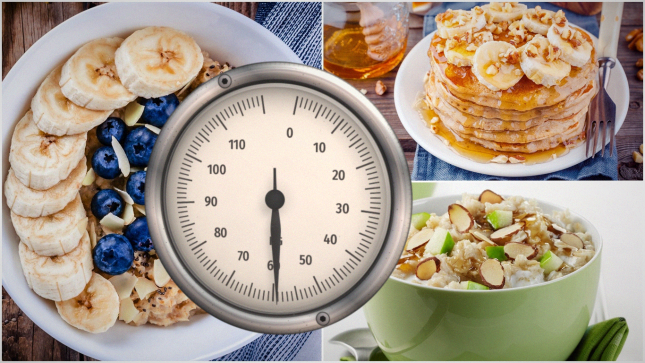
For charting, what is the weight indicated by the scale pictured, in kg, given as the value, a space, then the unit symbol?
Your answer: 59 kg
